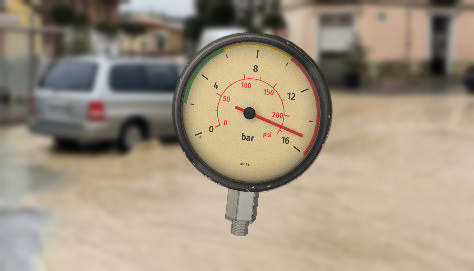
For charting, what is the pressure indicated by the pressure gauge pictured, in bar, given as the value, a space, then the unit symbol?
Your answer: 15 bar
